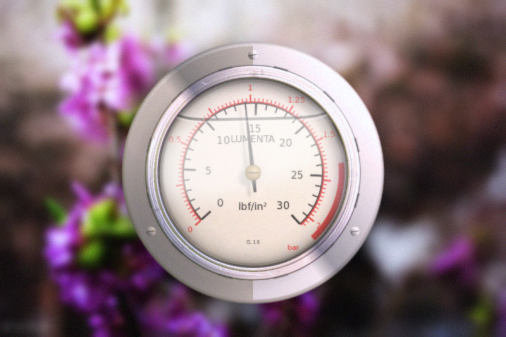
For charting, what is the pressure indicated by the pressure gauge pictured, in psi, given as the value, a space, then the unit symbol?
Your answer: 14 psi
